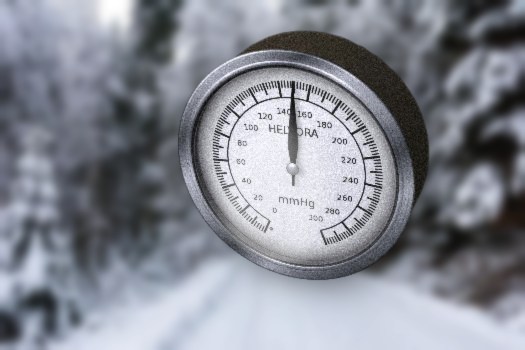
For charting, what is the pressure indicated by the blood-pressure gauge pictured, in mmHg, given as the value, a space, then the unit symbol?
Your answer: 150 mmHg
